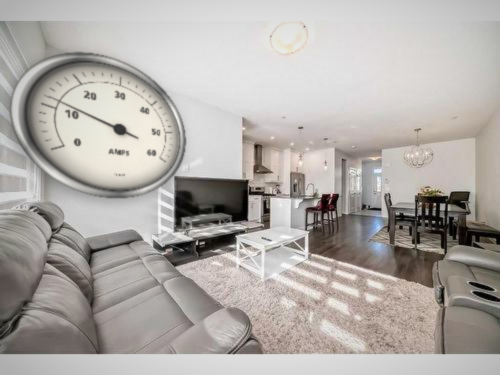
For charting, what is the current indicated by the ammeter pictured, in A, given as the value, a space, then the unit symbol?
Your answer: 12 A
